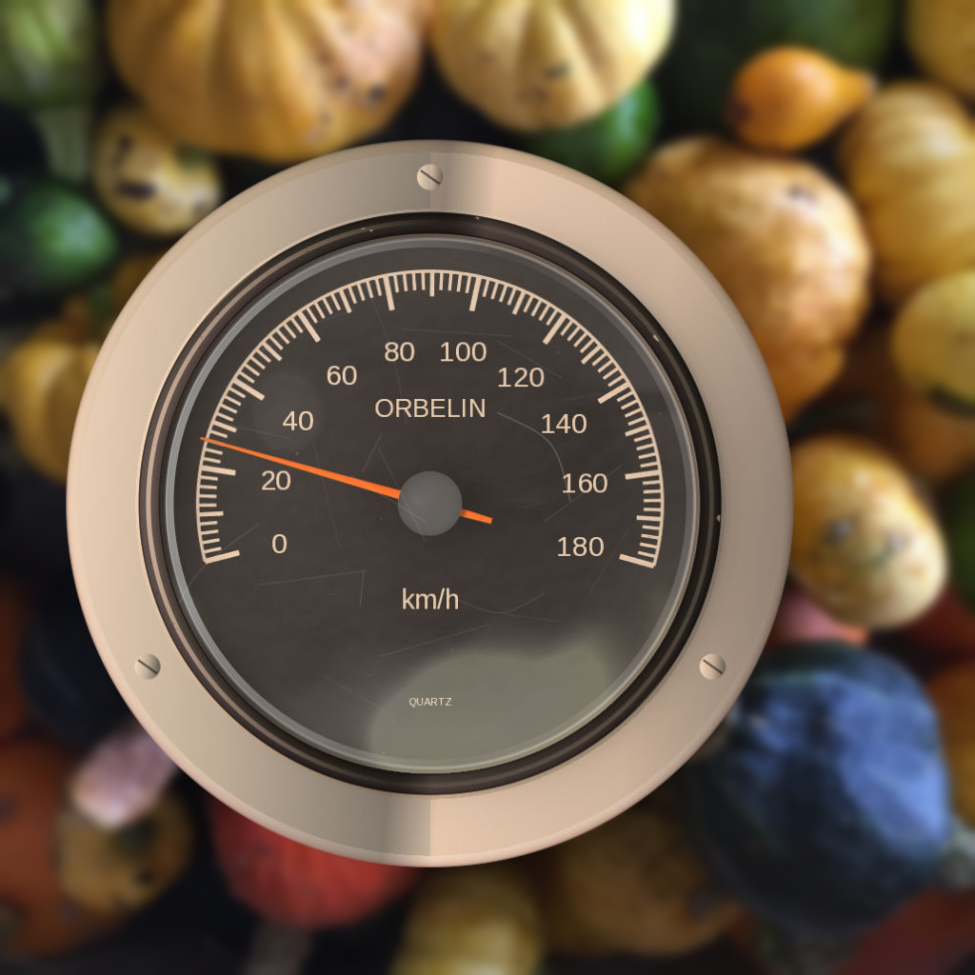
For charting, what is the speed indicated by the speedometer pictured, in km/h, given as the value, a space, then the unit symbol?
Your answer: 26 km/h
